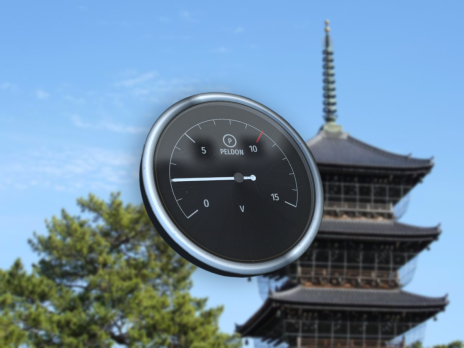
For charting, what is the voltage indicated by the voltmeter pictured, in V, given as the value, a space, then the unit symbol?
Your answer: 2 V
